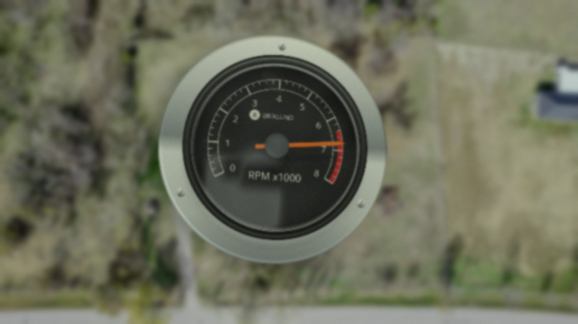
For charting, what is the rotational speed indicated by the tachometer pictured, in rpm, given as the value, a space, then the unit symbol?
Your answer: 6800 rpm
